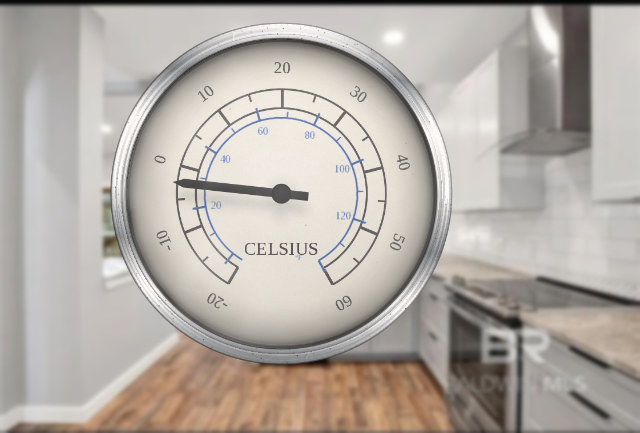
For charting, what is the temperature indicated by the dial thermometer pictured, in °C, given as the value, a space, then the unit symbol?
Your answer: -2.5 °C
